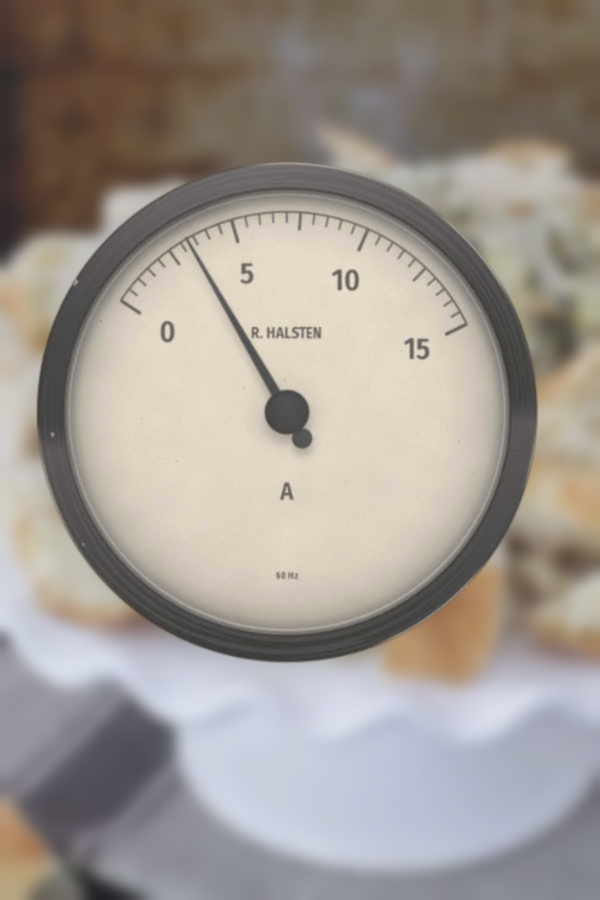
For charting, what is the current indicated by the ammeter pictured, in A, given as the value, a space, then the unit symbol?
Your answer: 3.25 A
